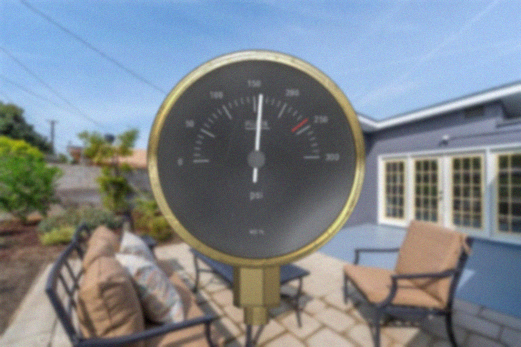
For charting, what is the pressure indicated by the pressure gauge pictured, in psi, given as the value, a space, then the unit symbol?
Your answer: 160 psi
